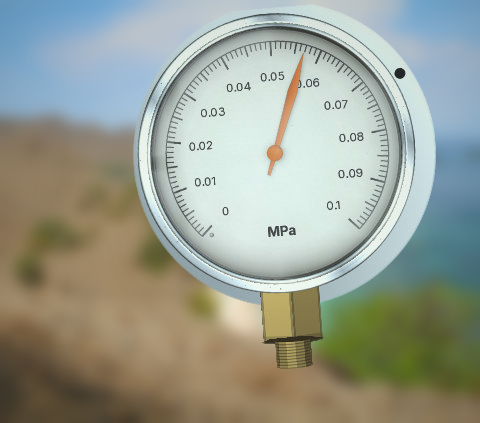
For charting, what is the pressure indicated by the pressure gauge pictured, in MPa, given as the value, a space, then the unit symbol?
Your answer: 0.057 MPa
